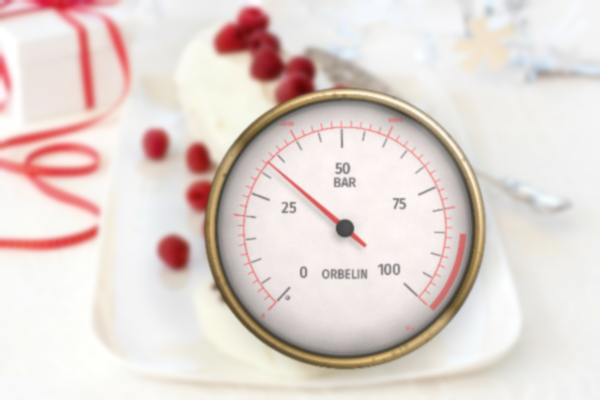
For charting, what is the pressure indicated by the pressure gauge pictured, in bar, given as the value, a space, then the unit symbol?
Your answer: 32.5 bar
